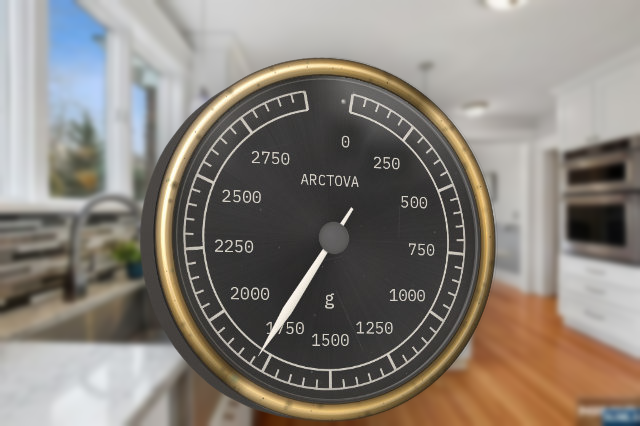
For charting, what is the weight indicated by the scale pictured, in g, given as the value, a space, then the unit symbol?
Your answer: 1800 g
